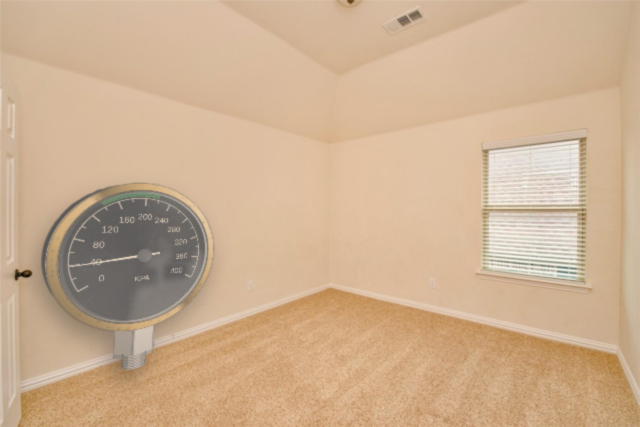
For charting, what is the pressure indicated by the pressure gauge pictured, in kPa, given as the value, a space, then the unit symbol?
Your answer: 40 kPa
